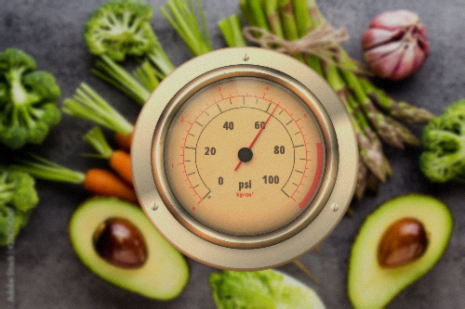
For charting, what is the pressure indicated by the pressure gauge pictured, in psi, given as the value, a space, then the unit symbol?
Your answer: 62.5 psi
